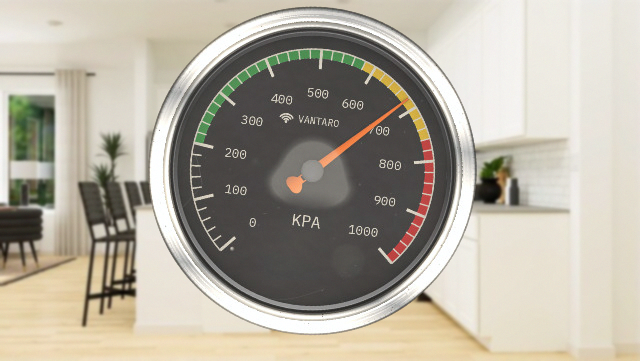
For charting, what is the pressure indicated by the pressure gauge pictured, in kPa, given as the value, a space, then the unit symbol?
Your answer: 680 kPa
